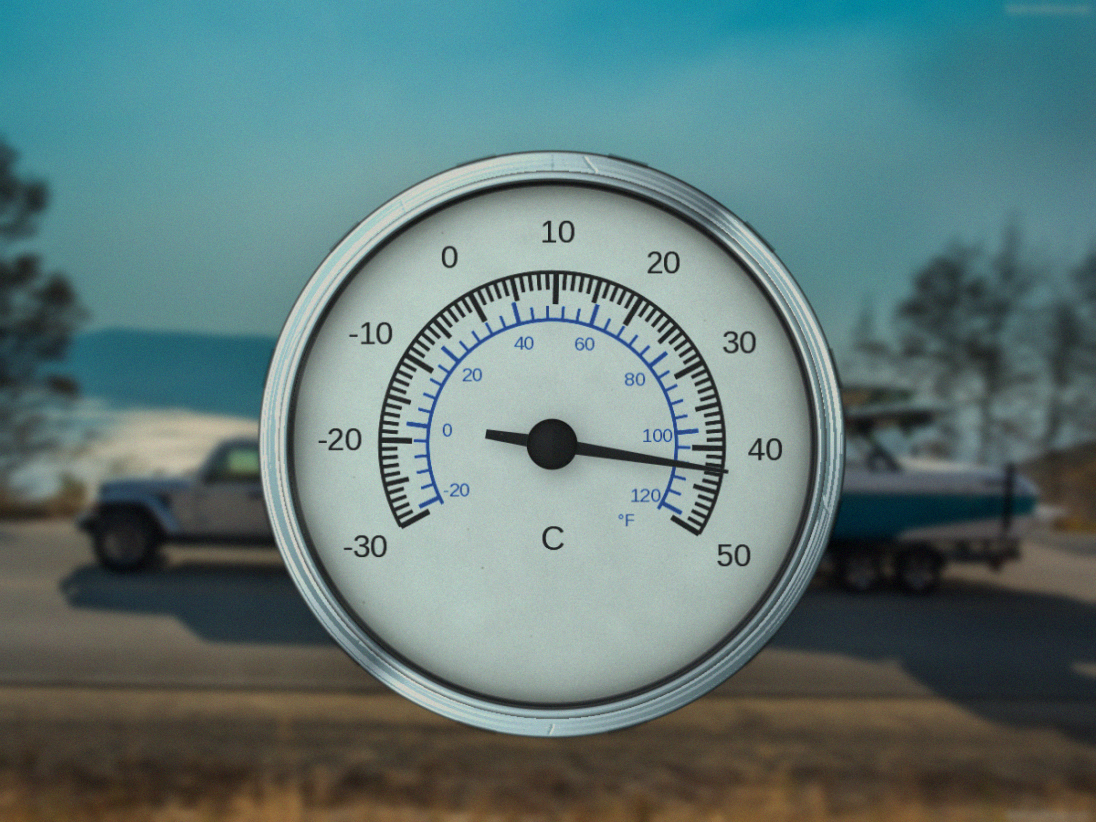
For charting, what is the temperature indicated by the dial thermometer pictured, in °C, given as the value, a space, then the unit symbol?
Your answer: 42.5 °C
